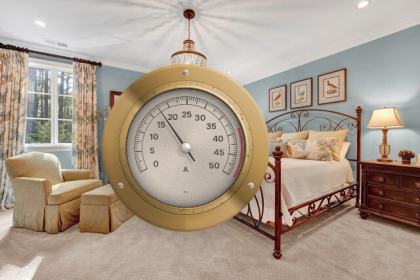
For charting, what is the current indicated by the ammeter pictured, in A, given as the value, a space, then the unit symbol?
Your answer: 17.5 A
